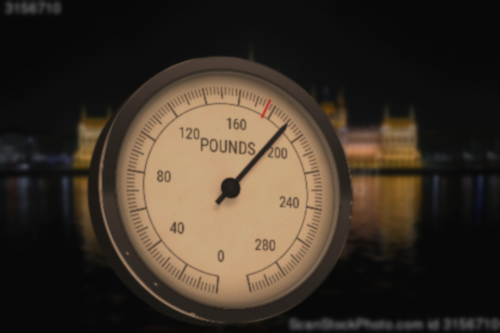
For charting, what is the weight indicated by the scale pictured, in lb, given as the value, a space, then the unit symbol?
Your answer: 190 lb
